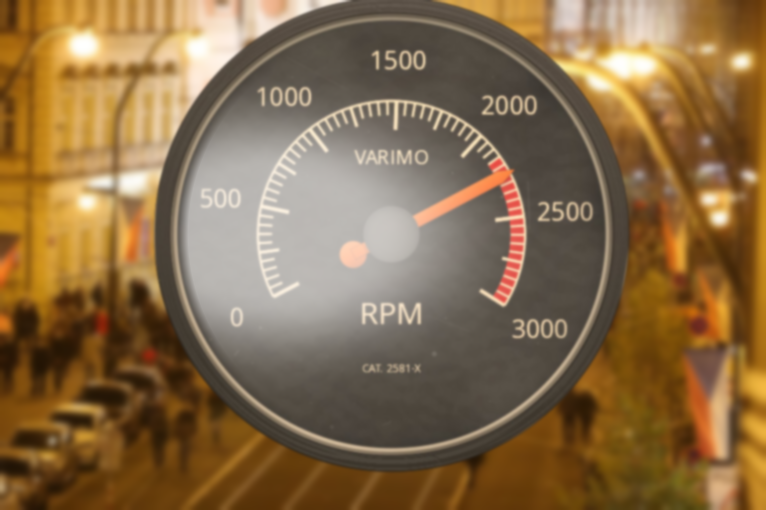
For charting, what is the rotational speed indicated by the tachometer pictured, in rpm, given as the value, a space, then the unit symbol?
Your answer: 2250 rpm
